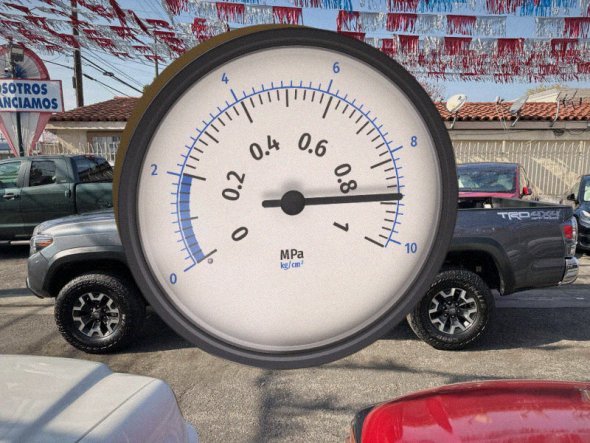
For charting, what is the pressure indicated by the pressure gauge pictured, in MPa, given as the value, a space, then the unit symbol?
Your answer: 0.88 MPa
